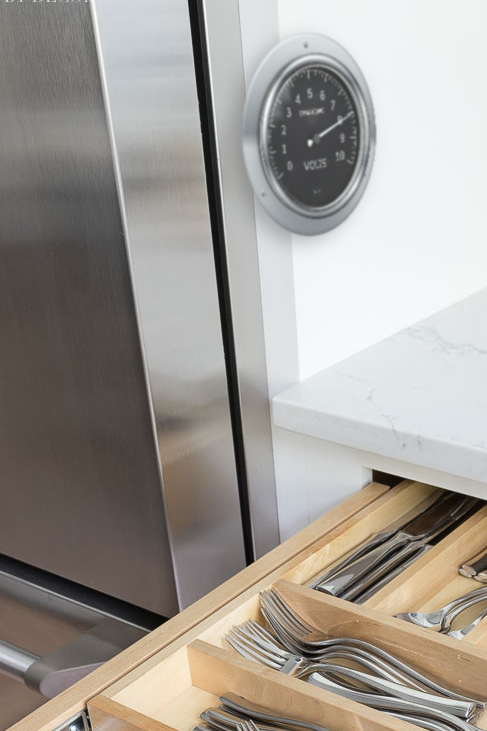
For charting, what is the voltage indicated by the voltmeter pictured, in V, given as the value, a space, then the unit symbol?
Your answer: 8 V
